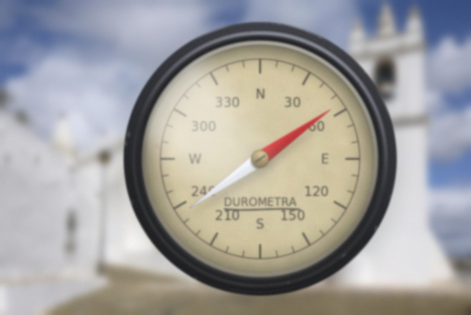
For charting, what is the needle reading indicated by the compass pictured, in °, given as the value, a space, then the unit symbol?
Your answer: 55 °
